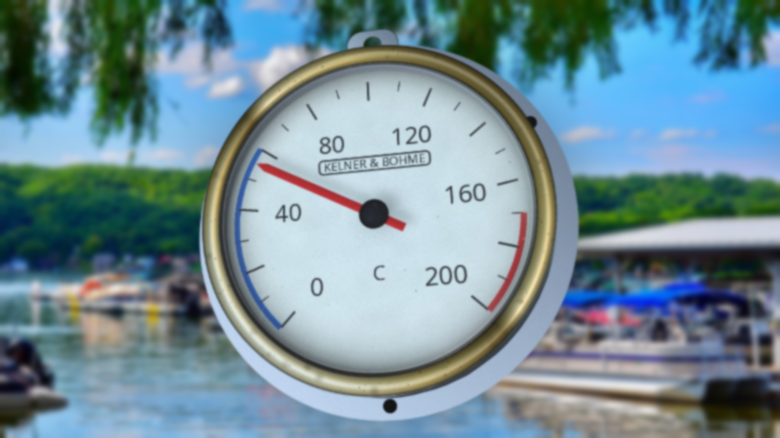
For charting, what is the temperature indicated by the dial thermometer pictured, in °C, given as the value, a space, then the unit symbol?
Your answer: 55 °C
